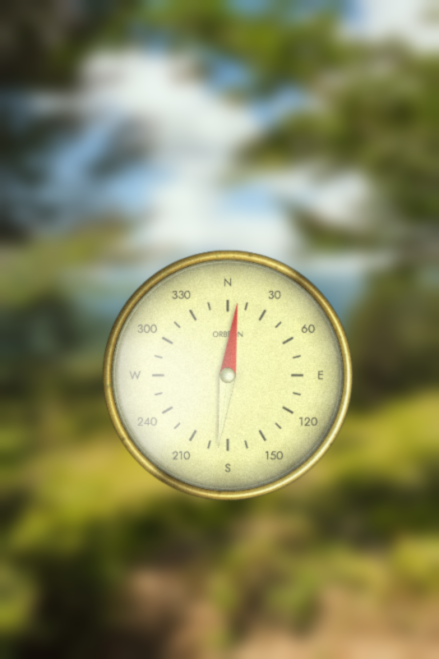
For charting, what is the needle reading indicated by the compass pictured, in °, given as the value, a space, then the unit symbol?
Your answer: 7.5 °
